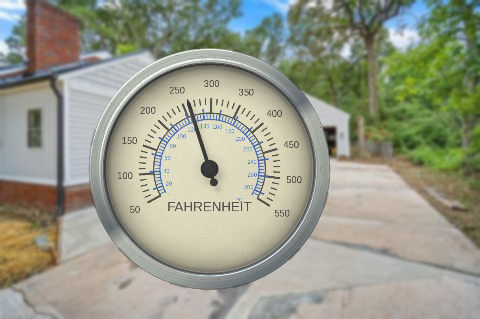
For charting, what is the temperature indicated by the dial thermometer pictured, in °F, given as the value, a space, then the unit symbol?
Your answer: 260 °F
